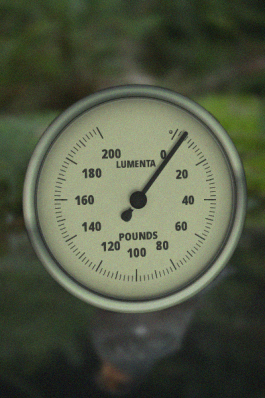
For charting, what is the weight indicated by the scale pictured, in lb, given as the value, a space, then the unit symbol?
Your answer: 4 lb
